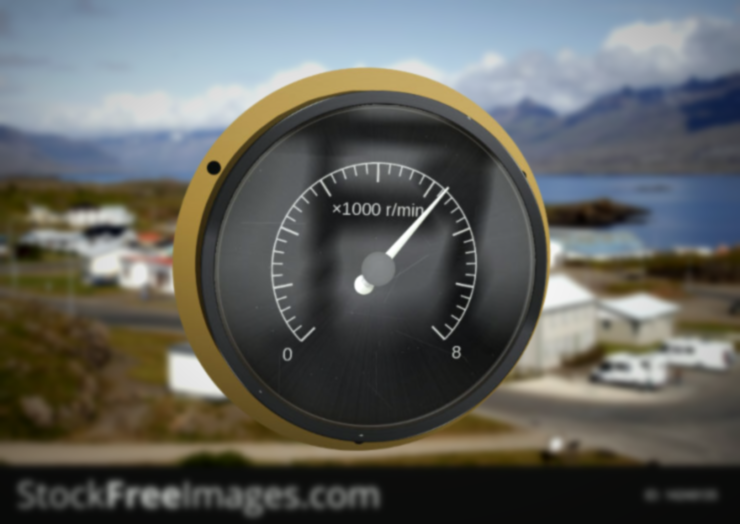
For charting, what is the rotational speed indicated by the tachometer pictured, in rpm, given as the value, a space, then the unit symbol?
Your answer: 5200 rpm
